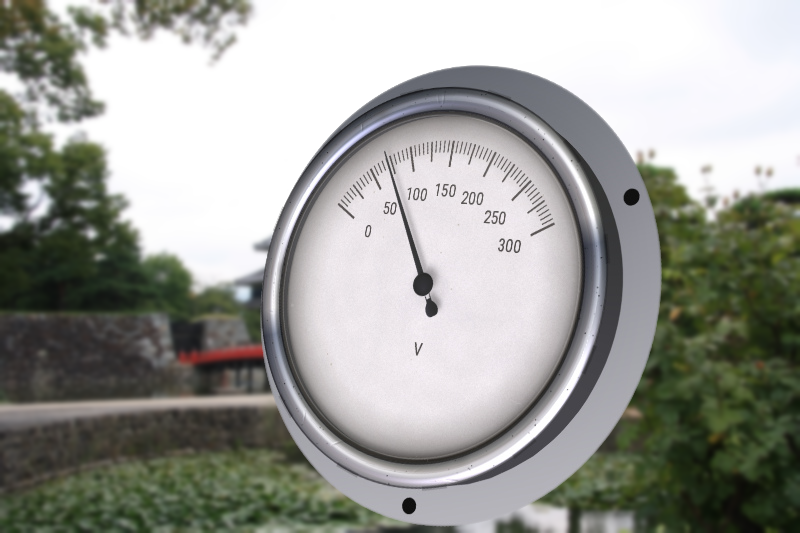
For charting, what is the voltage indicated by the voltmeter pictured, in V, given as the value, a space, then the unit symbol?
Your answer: 75 V
